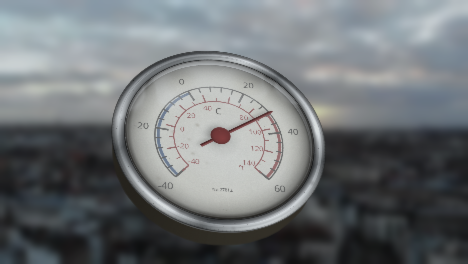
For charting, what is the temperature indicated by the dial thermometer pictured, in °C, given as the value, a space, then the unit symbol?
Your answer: 32 °C
